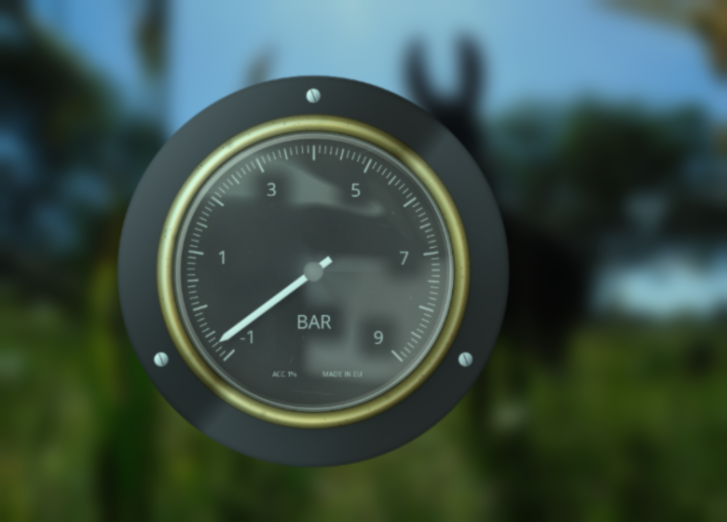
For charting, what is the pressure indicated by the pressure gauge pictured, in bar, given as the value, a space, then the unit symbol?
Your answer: -0.7 bar
